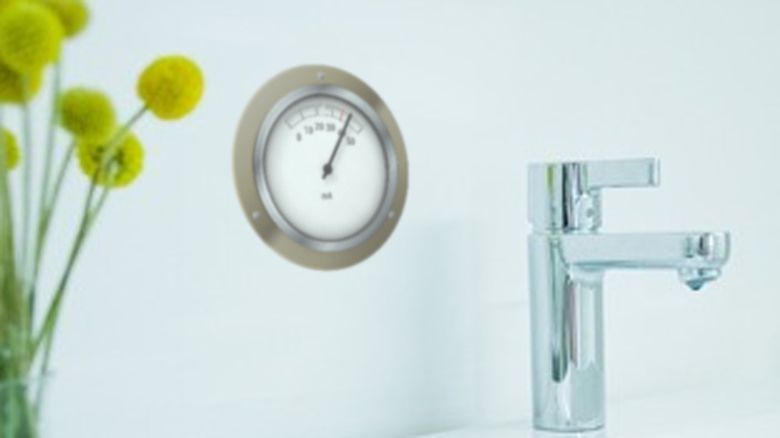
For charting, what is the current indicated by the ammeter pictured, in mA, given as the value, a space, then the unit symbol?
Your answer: 40 mA
